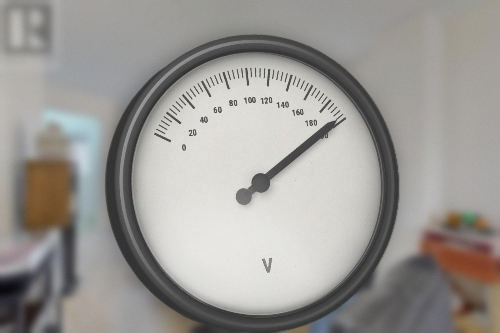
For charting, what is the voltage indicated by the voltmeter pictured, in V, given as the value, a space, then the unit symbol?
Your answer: 196 V
